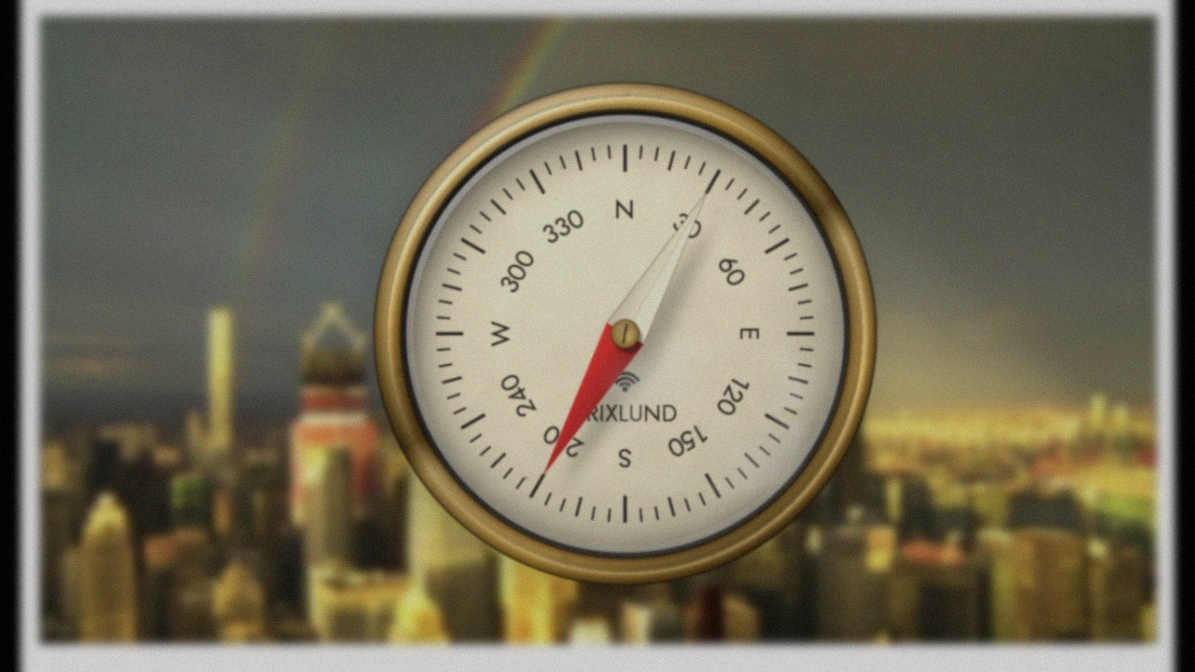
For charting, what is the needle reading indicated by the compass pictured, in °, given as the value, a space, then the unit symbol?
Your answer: 210 °
